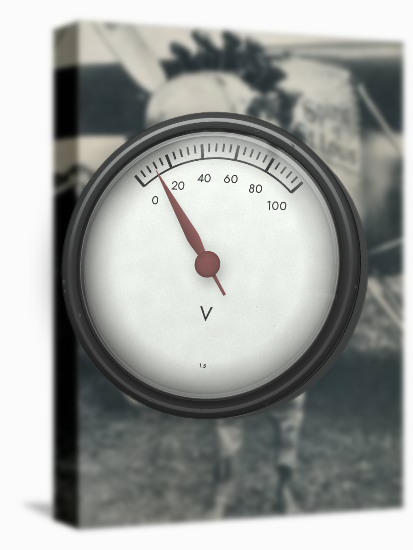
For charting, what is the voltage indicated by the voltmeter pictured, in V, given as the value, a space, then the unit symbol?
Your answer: 12 V
